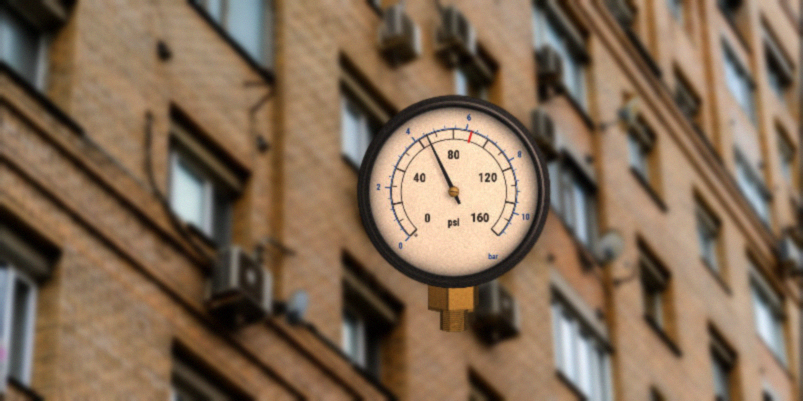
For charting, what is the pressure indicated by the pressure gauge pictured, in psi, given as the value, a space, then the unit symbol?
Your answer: 65 psi
